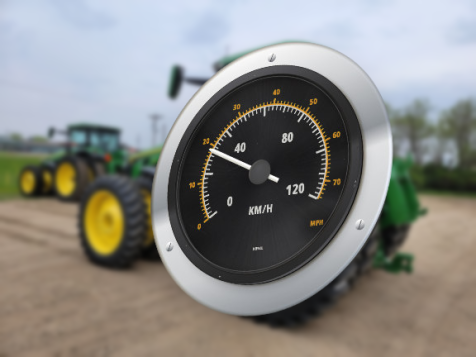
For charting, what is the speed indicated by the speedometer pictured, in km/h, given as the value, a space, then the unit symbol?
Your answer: 30 km/h
